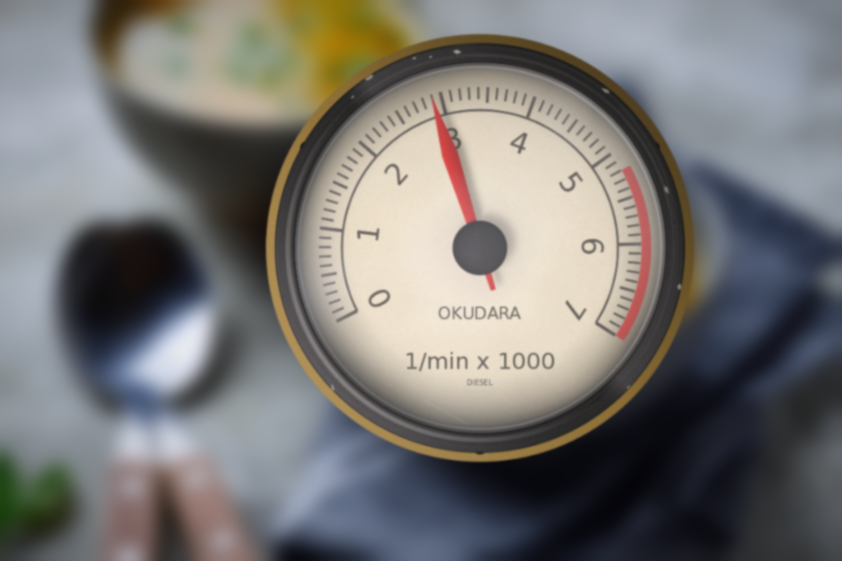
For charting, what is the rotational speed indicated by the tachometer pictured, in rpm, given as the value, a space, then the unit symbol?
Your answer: 2900 rpm
